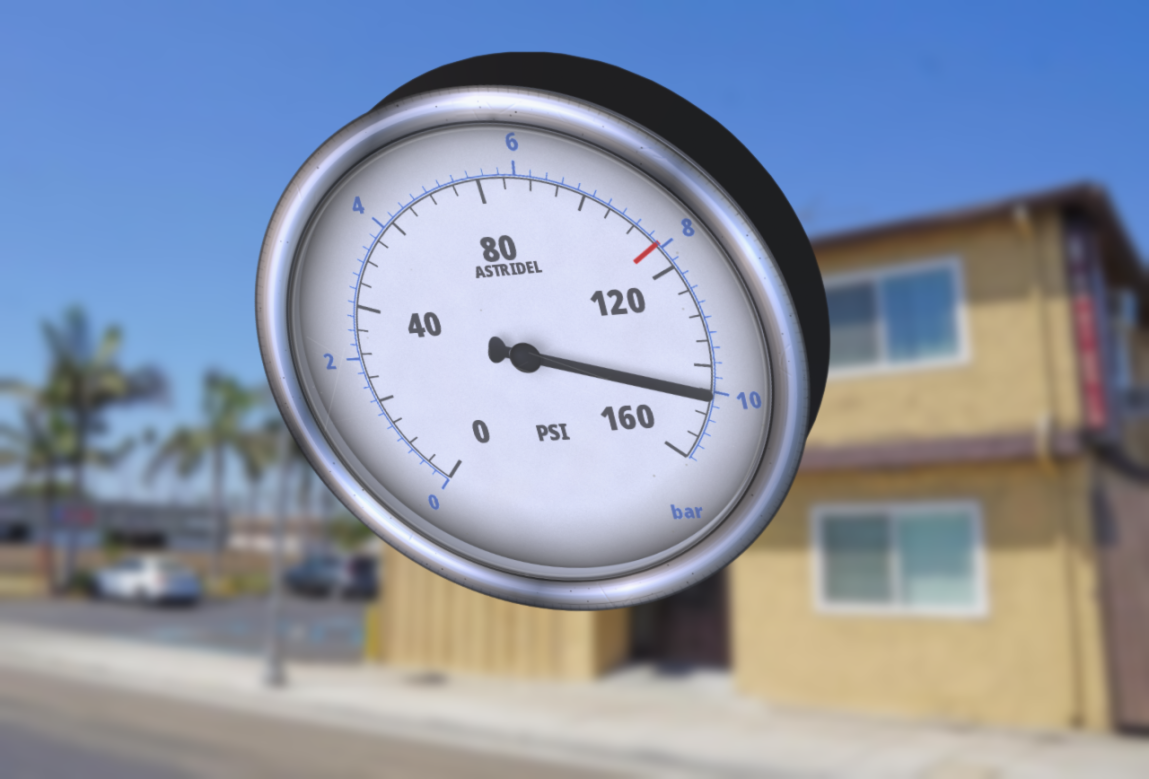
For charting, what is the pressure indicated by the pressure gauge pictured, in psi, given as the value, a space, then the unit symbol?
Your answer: 145 psi
